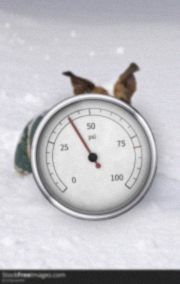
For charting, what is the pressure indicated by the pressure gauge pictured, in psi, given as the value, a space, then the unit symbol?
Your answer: 40 psi
